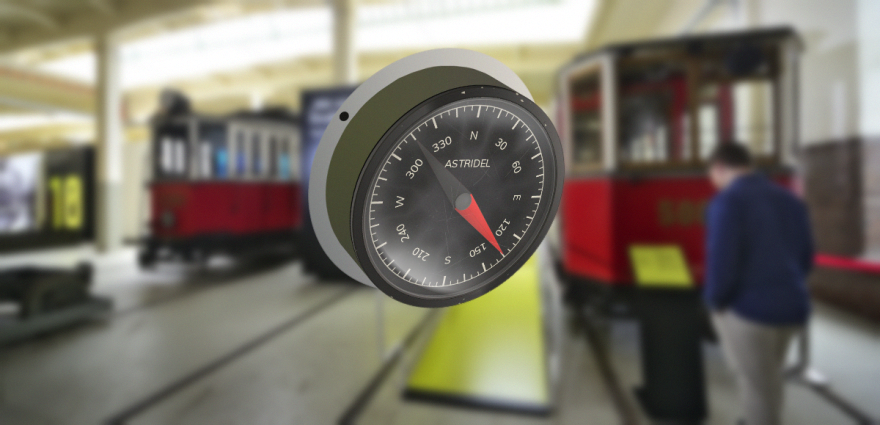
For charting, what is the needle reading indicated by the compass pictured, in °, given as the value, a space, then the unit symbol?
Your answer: 135 °
